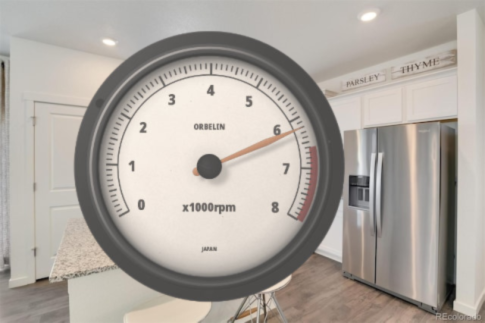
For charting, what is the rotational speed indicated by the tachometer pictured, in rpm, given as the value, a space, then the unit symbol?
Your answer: 6200 rpm
